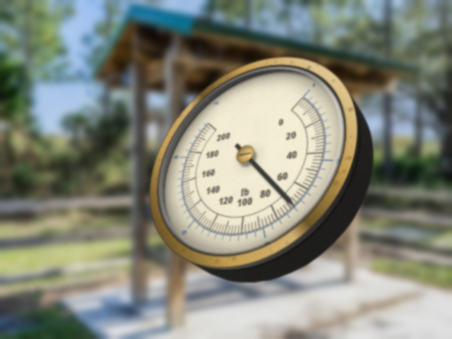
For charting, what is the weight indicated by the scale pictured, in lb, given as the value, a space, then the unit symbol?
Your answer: 70 lb
